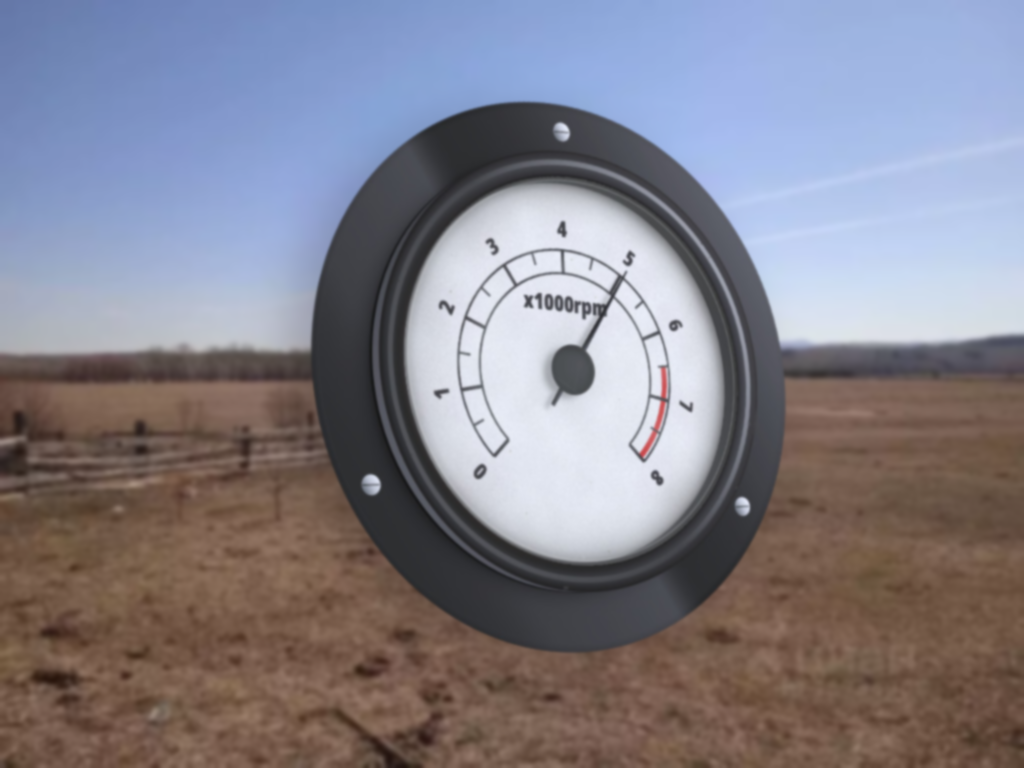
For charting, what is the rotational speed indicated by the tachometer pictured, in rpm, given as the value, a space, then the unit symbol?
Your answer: 5000 rpm
